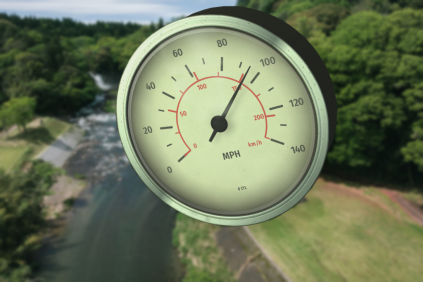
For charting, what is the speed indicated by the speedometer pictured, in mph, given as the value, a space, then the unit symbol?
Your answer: 95 mph
